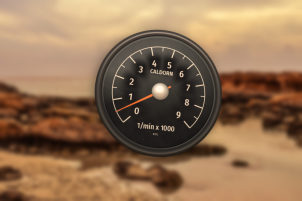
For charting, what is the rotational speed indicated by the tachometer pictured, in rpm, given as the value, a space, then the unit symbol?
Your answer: 500 rpm
